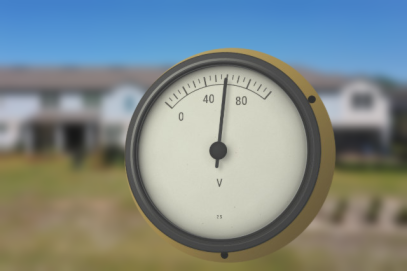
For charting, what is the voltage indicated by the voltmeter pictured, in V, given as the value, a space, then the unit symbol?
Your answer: 60 V
